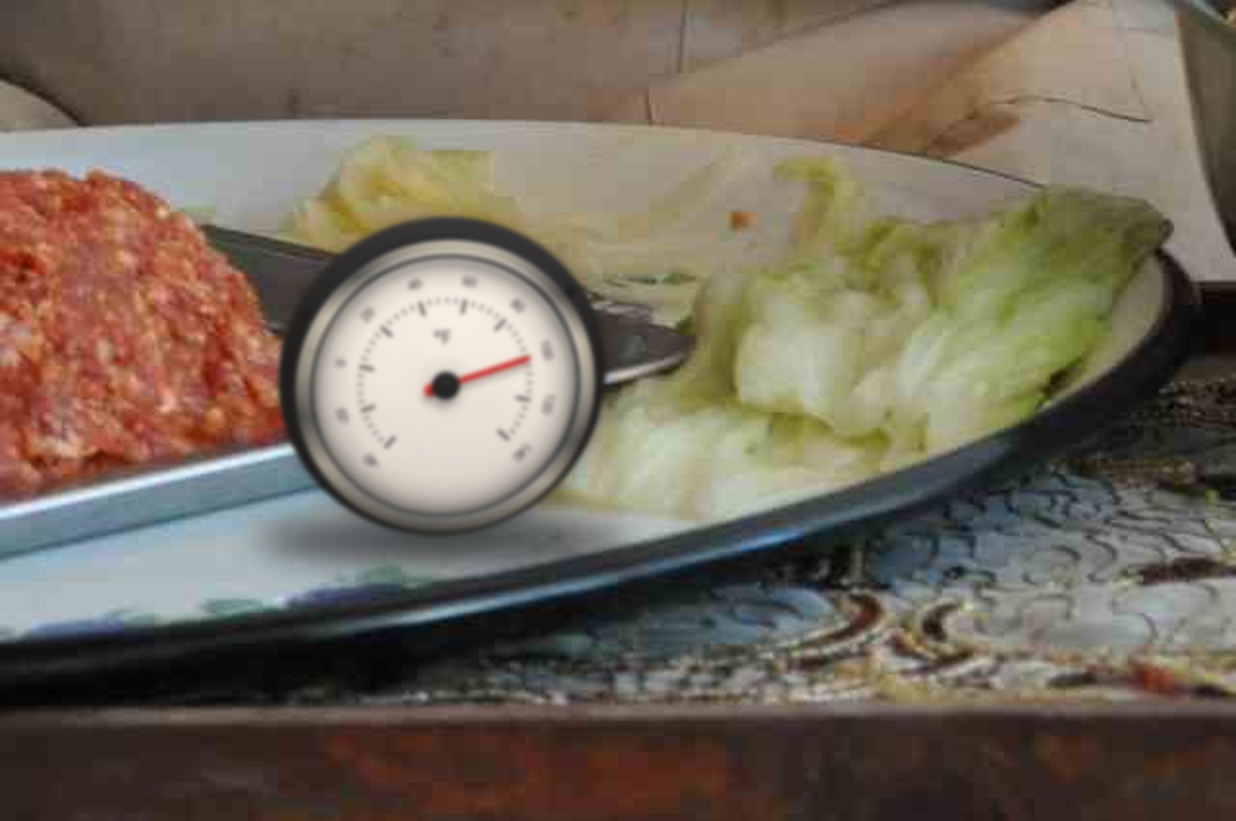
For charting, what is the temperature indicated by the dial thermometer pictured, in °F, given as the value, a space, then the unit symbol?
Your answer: 100 °F
